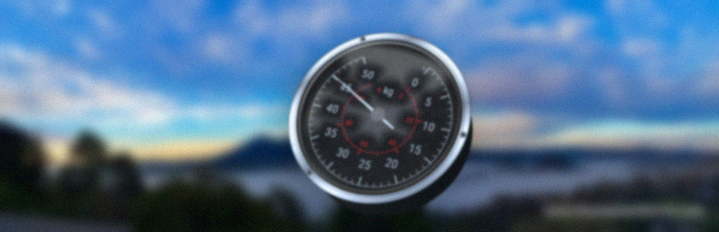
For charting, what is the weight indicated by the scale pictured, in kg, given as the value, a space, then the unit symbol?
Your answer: 45 kg
